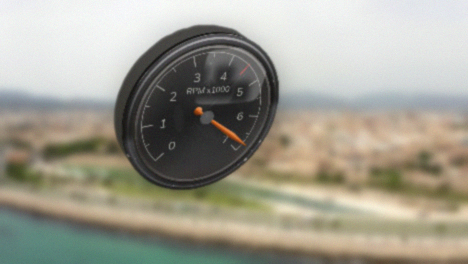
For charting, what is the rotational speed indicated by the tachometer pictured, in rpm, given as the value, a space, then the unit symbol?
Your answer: 6750 rpm
